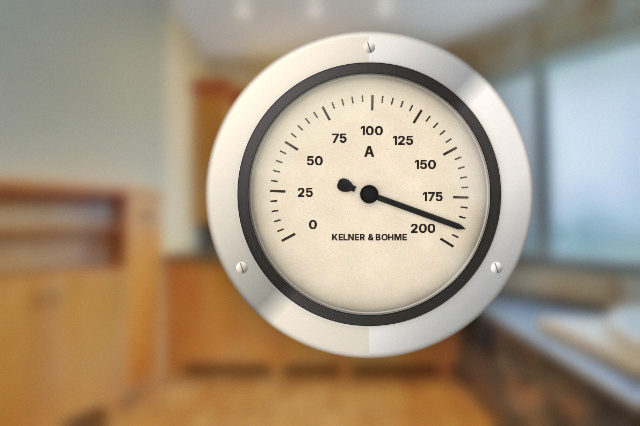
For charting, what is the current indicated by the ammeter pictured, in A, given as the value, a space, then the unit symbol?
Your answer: 190 A
